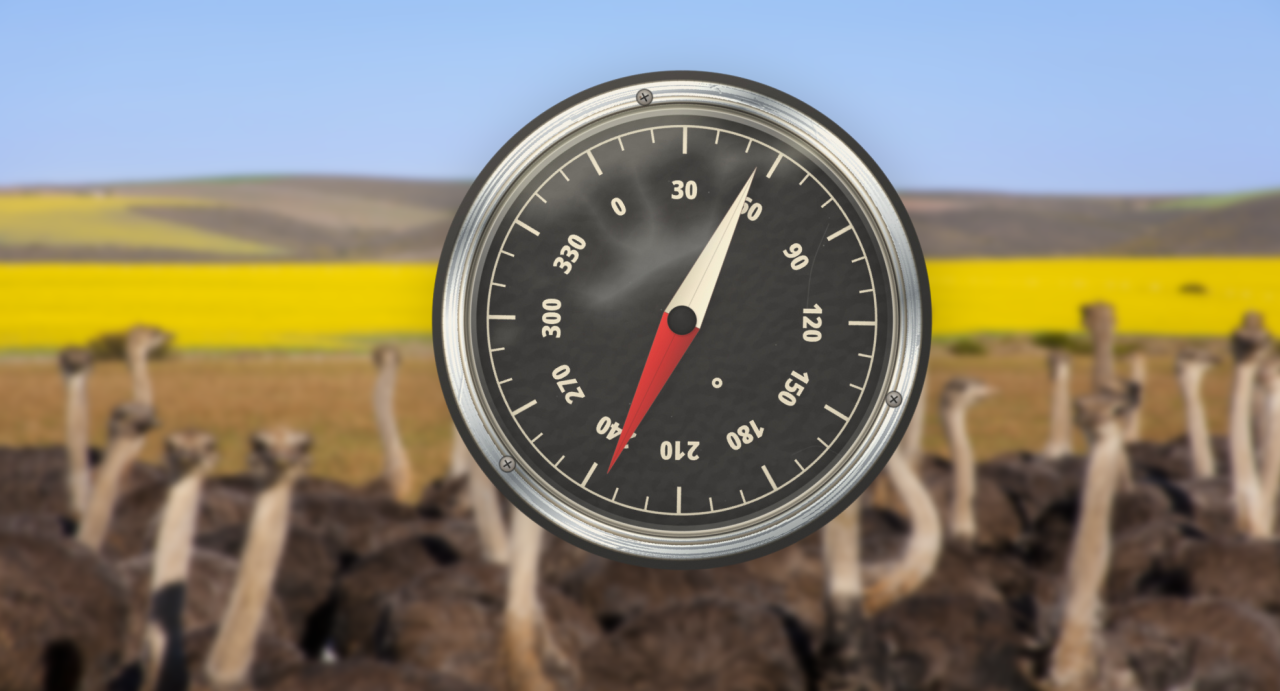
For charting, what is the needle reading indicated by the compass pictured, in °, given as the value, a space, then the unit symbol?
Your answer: 235 °
